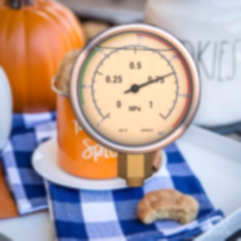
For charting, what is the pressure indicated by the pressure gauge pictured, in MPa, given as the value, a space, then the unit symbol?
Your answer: 0.75 MPa
